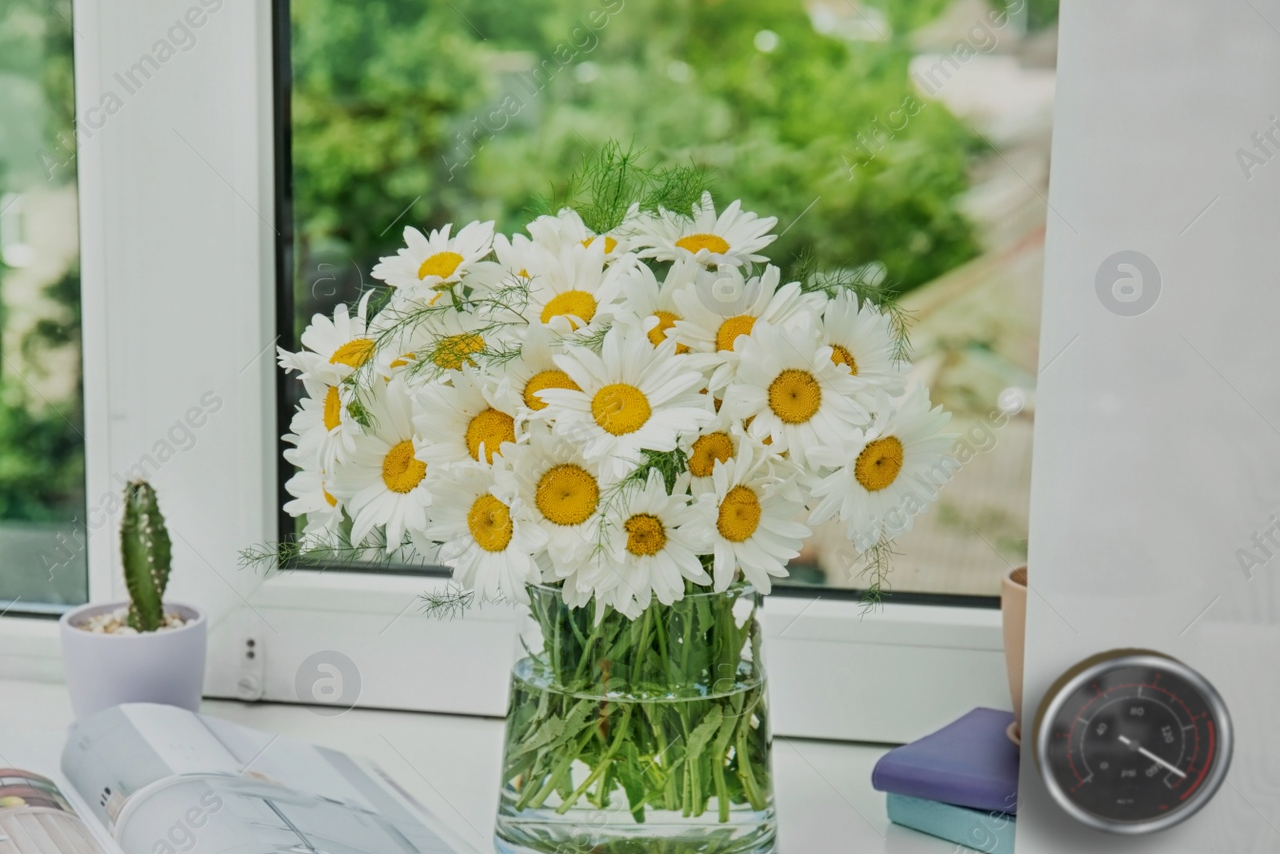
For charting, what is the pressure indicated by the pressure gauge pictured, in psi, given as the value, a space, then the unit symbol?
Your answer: 150 psi
